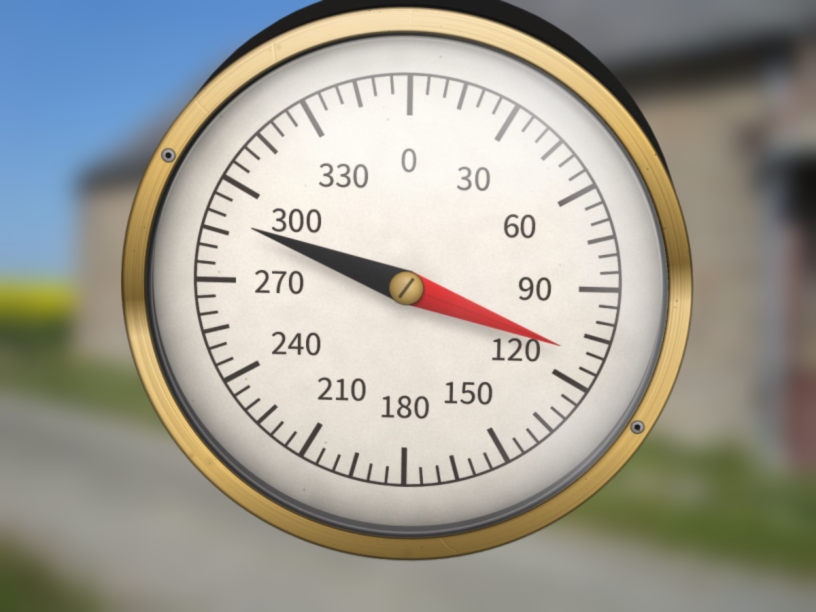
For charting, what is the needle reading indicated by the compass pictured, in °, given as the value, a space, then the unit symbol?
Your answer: 110 °
